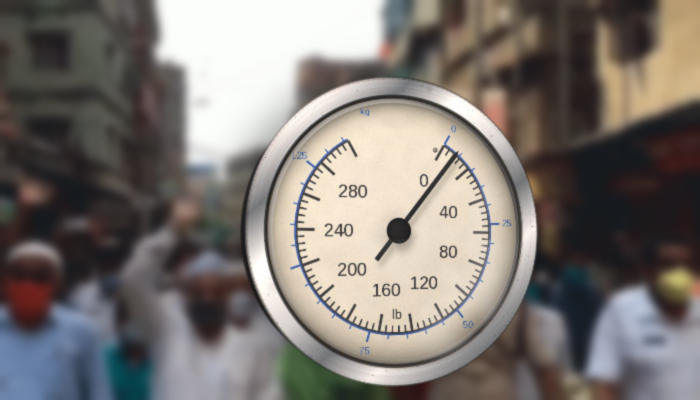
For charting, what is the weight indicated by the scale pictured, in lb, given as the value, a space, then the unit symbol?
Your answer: 8 lb
